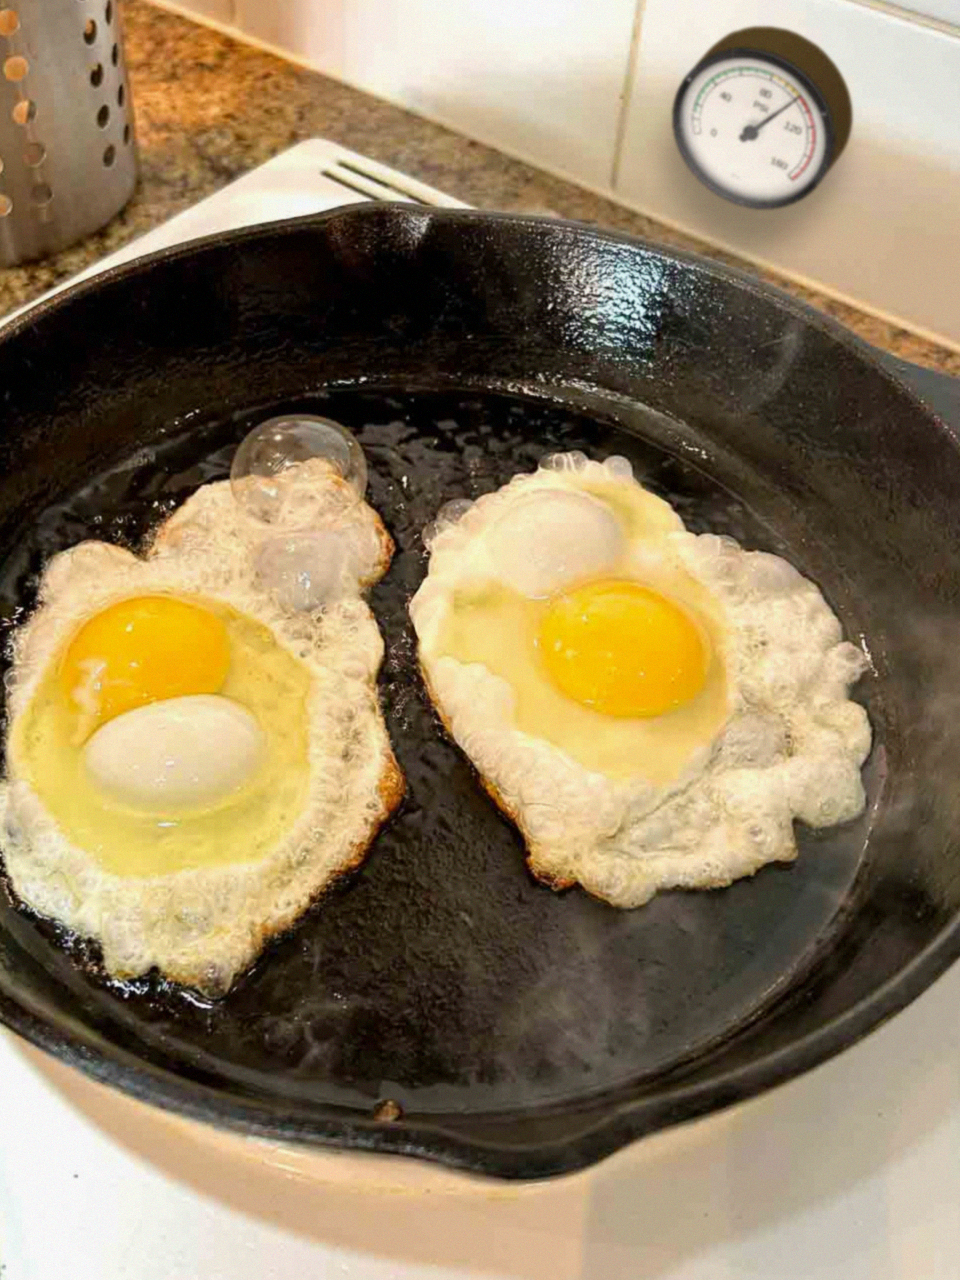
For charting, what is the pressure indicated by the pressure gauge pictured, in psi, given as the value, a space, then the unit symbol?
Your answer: 100 psi
